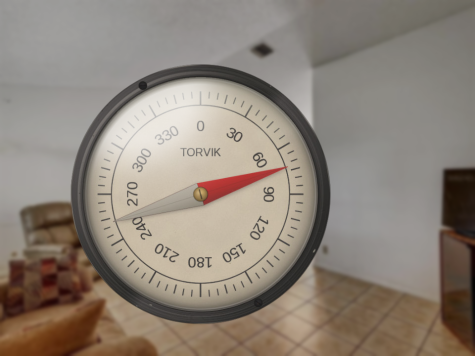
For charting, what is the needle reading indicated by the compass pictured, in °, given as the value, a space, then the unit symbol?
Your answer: 72.5 °
